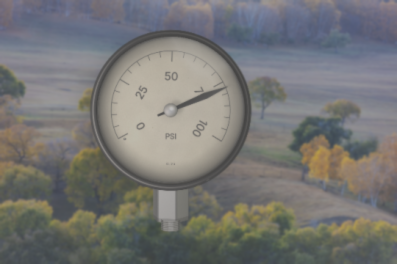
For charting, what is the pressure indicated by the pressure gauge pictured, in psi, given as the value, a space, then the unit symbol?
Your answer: 77.5 psi
